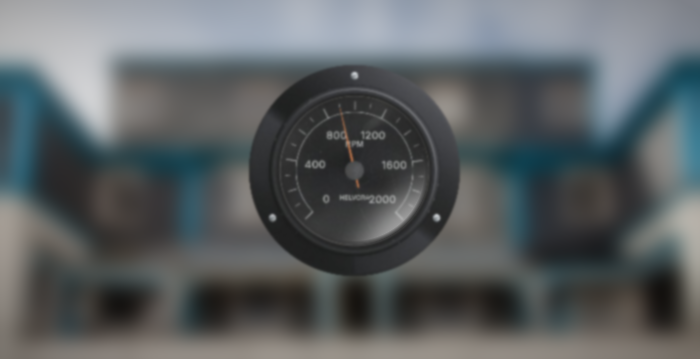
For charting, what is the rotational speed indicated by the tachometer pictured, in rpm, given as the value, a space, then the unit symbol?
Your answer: 900 rpm
